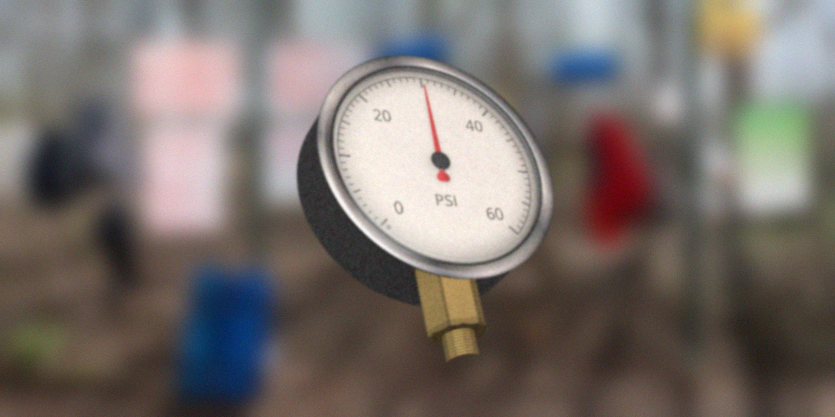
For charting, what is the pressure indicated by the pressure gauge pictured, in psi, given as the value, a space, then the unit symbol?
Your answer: 30 psi
